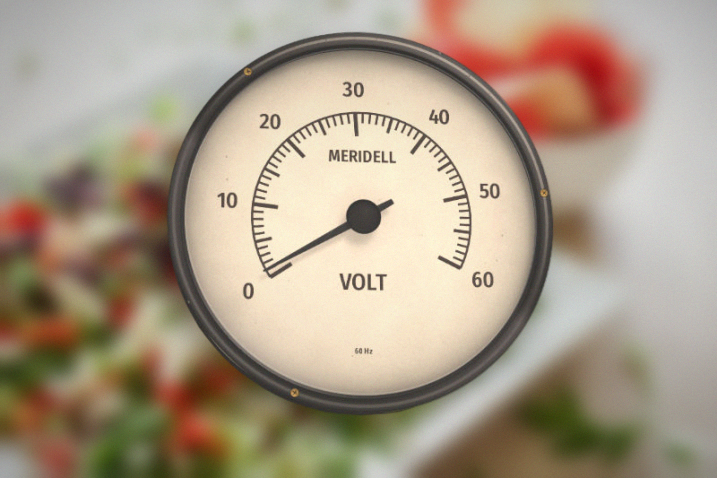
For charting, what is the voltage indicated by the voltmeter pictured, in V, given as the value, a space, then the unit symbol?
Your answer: 1 V
